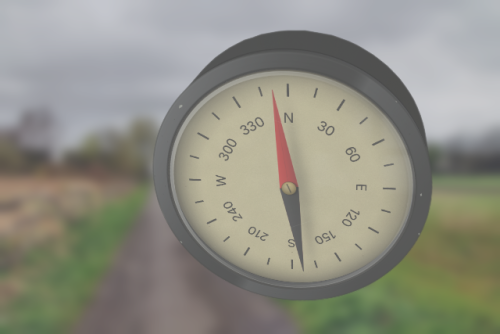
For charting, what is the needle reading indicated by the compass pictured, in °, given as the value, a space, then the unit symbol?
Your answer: 352.5 °
